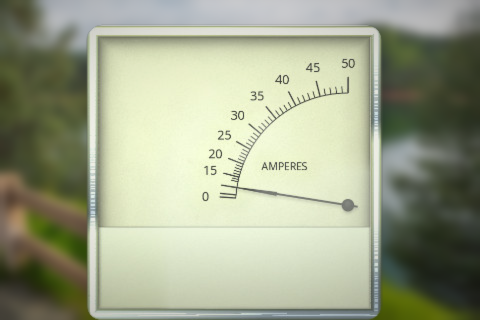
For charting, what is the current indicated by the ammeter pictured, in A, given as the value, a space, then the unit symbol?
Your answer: 10 A
